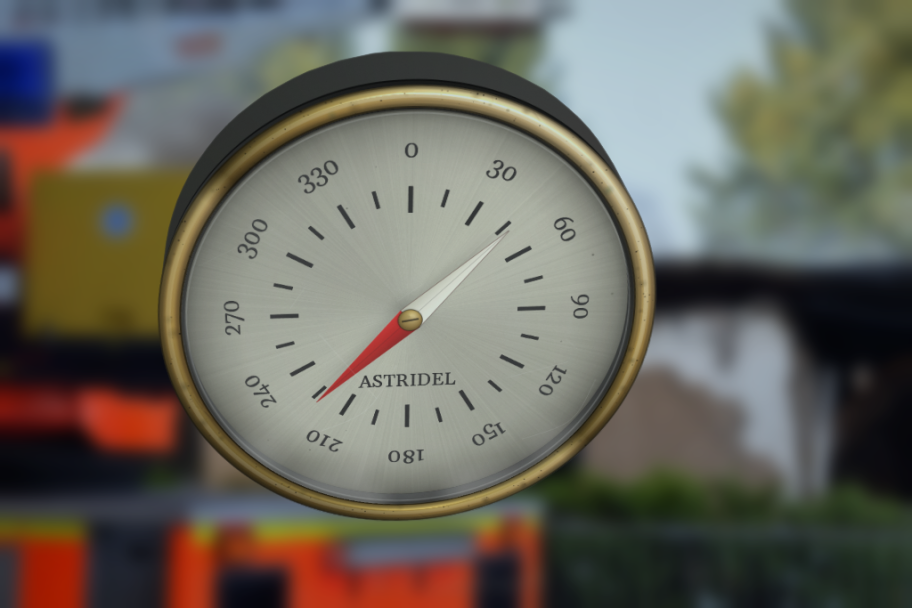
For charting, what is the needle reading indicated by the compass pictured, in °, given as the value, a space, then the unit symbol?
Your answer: 225 °
